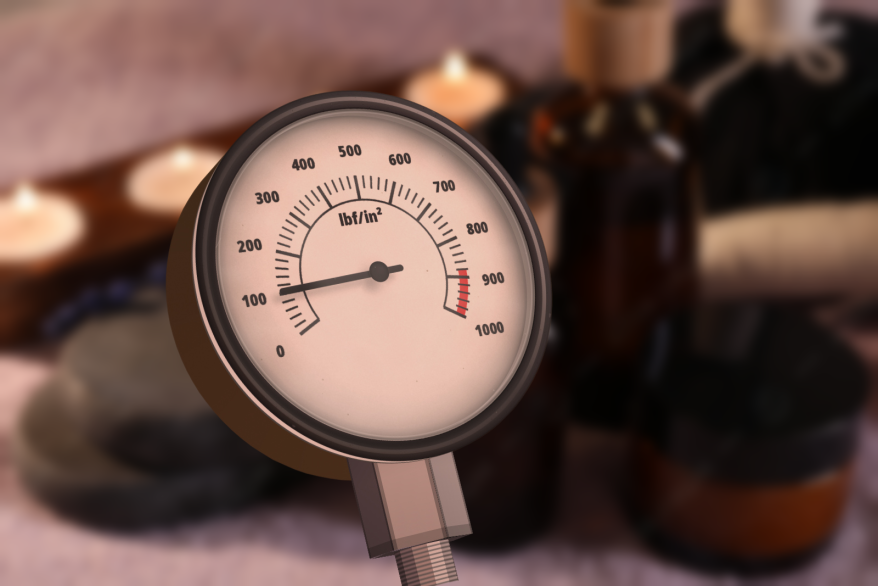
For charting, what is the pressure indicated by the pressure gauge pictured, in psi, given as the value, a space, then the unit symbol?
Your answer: 100 psi
